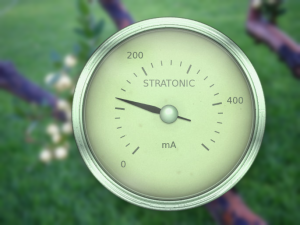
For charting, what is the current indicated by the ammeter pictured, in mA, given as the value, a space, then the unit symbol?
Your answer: 120 mA
